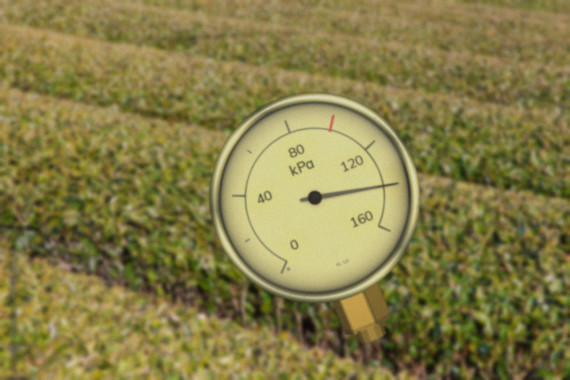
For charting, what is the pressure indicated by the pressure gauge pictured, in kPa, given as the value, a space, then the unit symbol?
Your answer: 140 kPa
